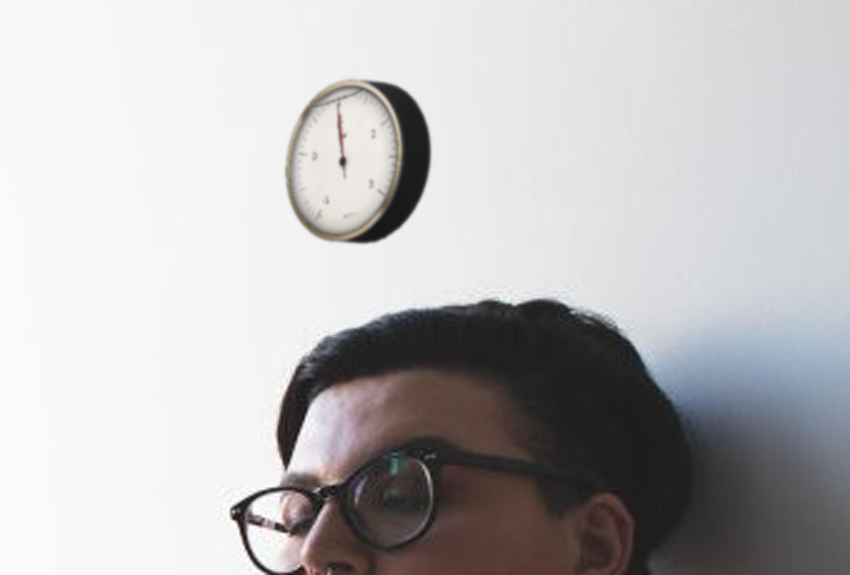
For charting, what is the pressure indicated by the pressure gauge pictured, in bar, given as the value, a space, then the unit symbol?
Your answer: 1 bar
